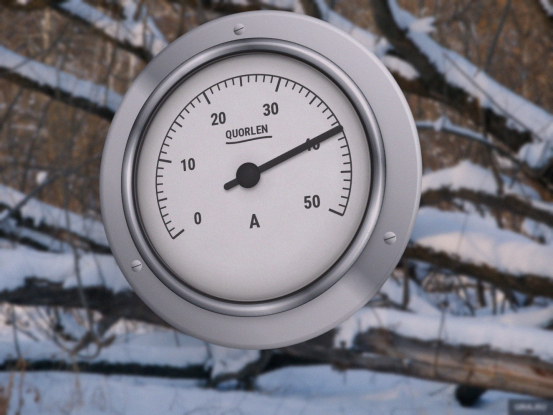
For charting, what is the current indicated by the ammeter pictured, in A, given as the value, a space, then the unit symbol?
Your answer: 40 A
